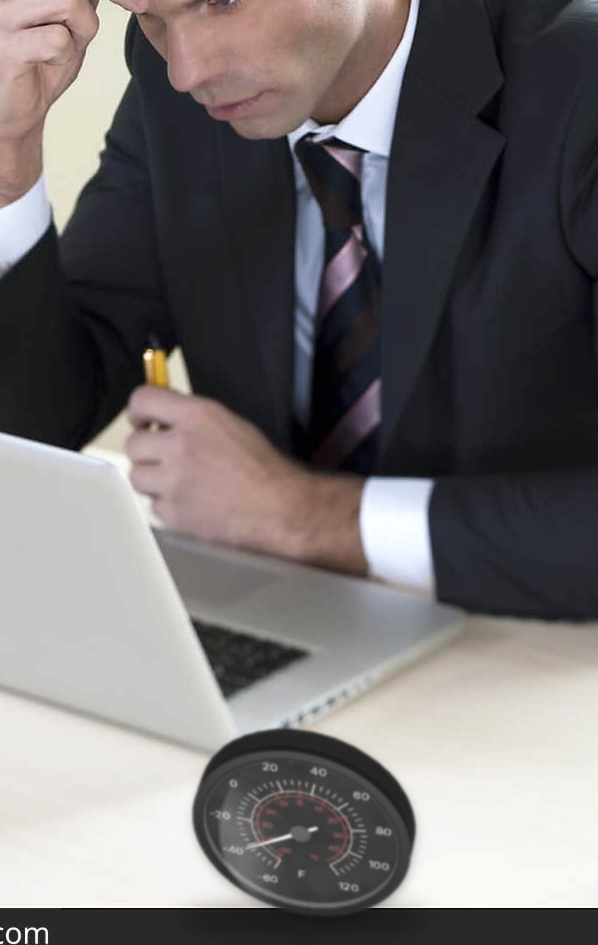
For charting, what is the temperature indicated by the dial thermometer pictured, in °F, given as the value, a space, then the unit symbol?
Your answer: -40 °F
